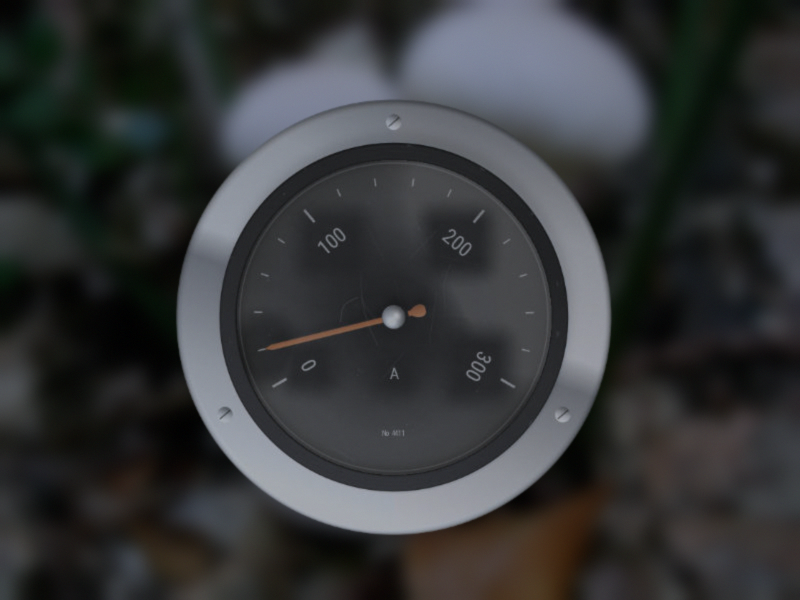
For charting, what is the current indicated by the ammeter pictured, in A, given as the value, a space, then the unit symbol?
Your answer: 20 A
